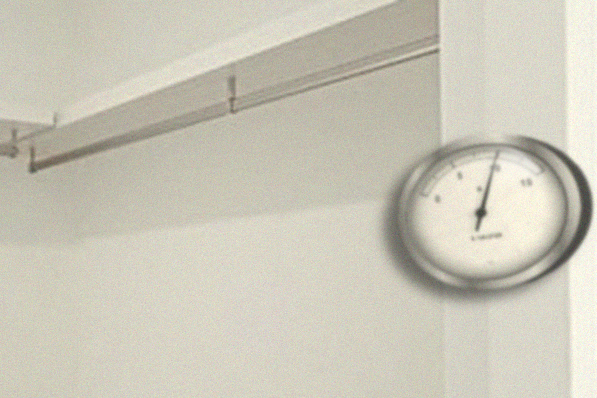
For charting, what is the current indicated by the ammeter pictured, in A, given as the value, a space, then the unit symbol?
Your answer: 10 A
